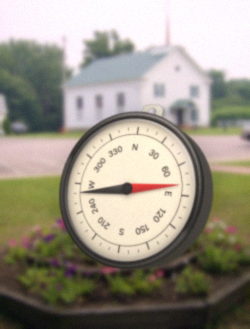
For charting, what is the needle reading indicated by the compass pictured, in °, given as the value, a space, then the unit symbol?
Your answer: 80 °
